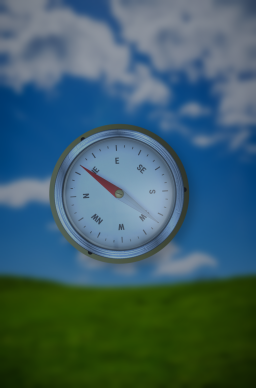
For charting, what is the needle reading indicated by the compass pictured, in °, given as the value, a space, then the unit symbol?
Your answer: 40 °
